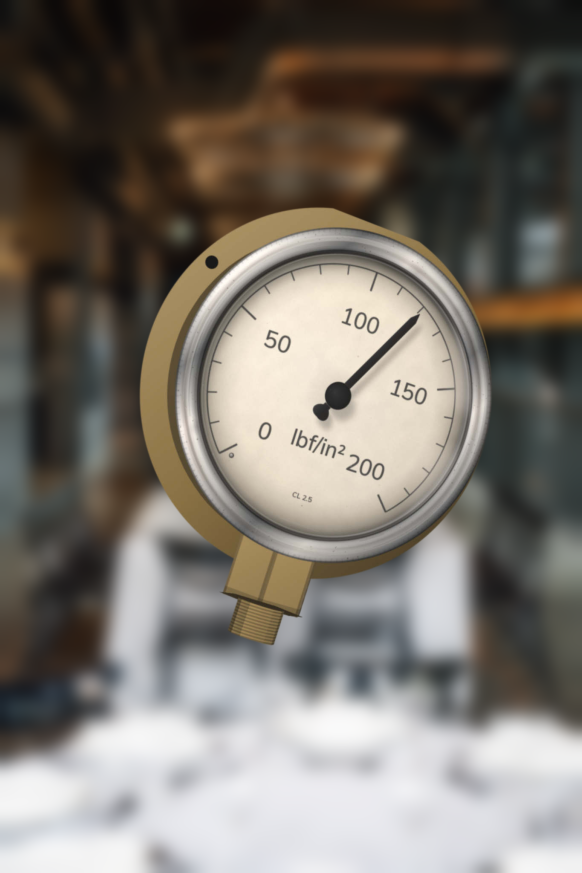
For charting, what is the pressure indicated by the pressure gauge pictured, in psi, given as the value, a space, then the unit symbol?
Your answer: 120 psi
